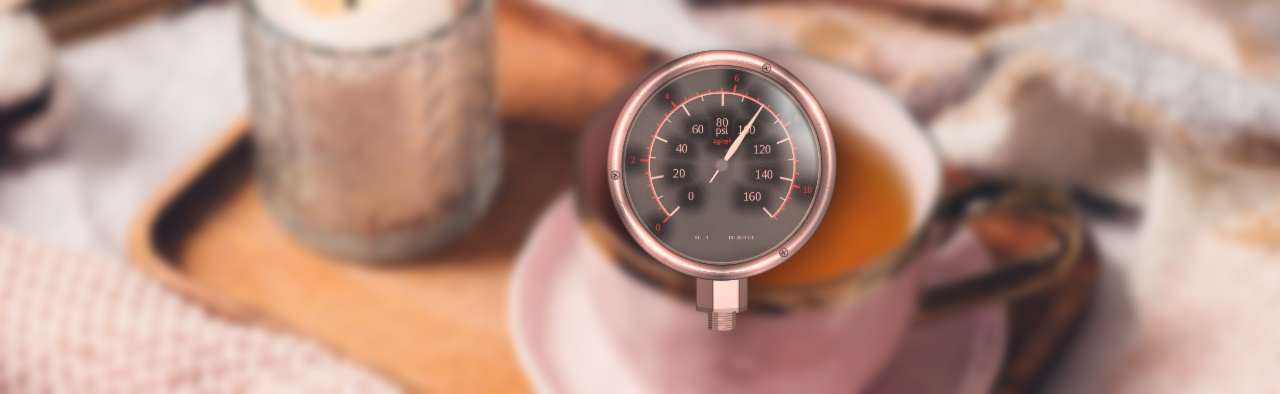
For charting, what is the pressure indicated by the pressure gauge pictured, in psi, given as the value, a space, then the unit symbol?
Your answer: 100 psi
